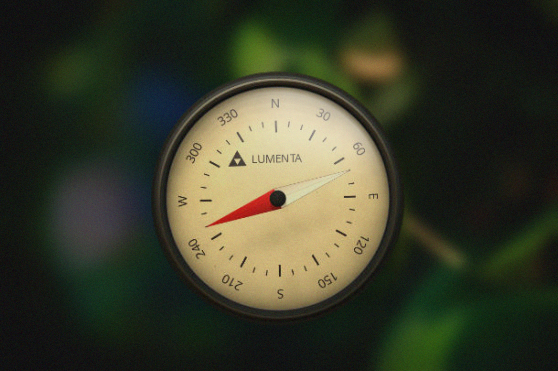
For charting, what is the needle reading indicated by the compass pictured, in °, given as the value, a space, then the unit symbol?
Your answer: 250 °
